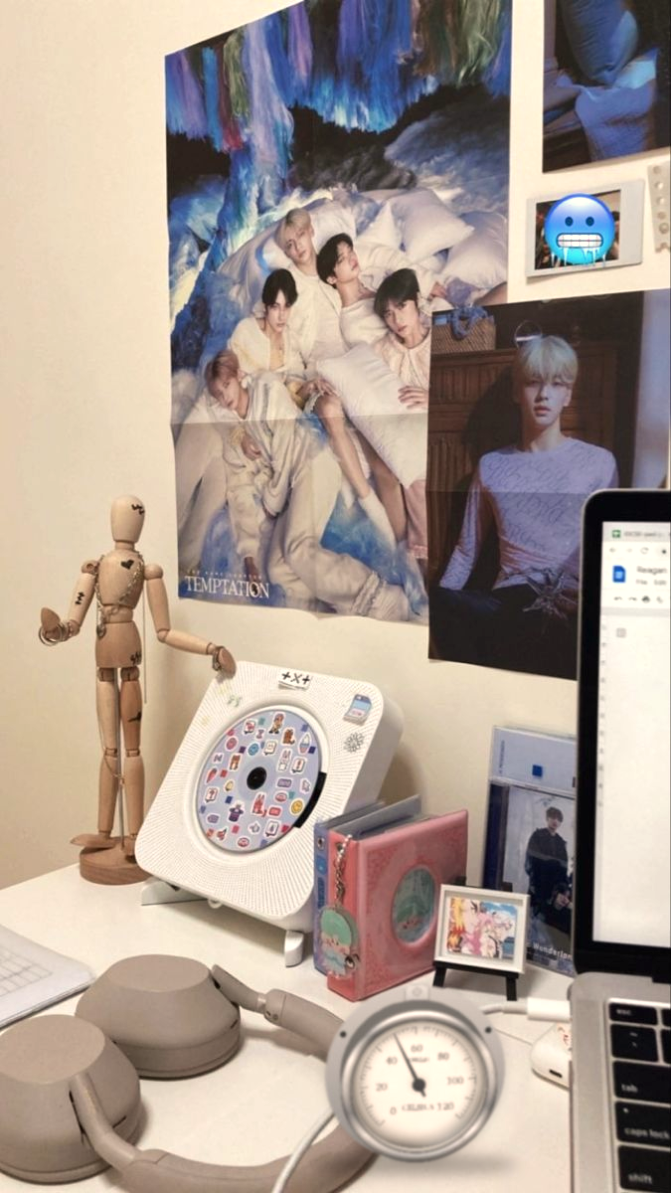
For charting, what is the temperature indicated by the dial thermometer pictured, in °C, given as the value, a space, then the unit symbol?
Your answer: 50 °C
